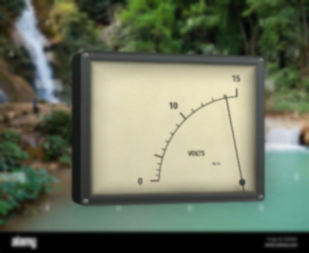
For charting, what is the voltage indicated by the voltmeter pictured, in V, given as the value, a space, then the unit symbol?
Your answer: 14 V
